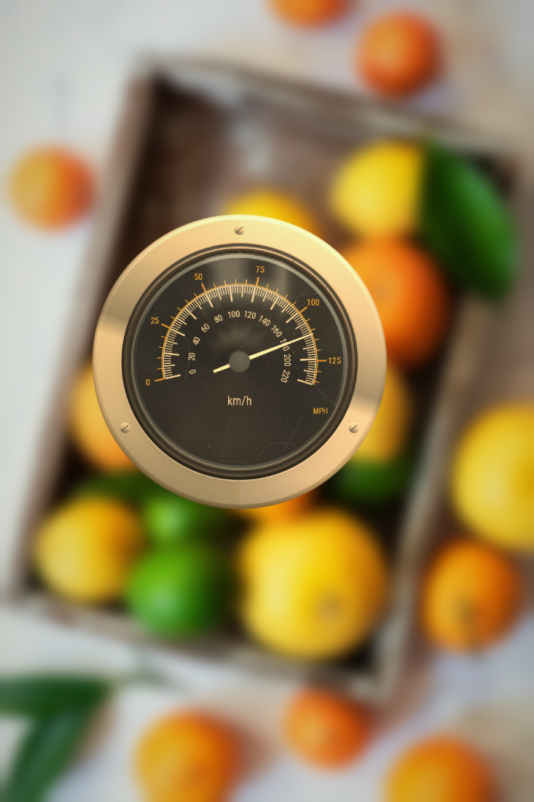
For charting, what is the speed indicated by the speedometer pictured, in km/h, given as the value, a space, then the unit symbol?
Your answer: 180 km/h
